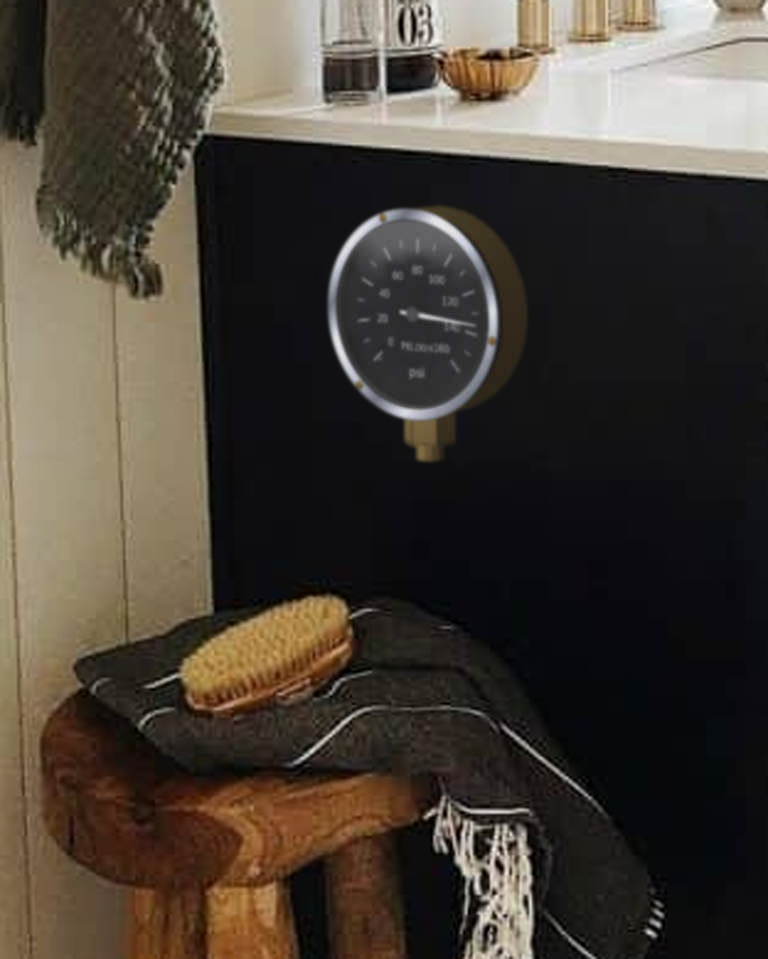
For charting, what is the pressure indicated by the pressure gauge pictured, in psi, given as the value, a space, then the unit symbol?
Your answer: 135 psi
